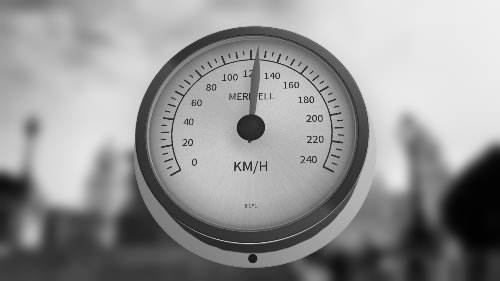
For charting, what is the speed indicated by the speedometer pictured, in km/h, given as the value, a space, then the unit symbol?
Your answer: 125 km/h
